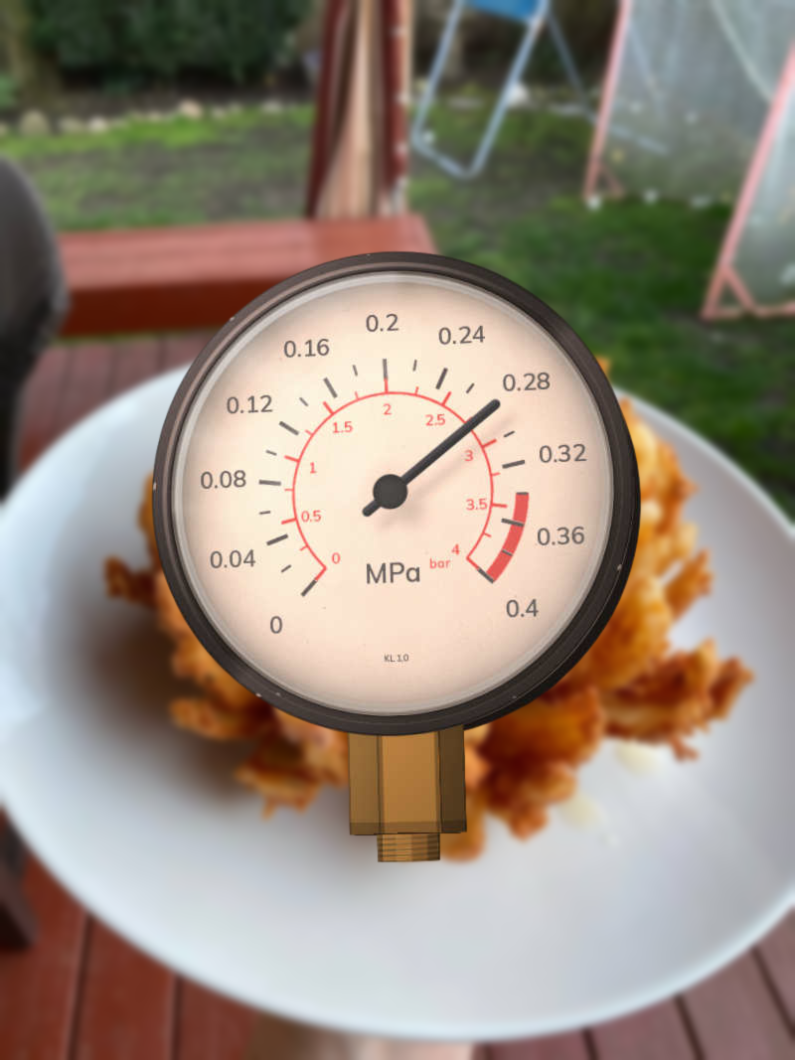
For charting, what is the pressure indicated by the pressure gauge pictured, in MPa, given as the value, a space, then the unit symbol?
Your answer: 0.28 MPa
